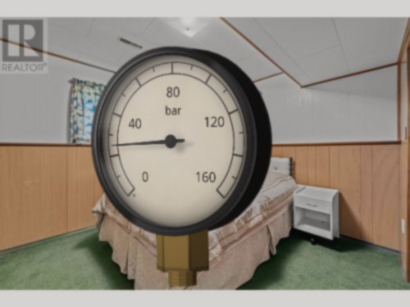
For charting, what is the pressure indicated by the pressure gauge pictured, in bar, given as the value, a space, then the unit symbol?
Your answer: 25 bar
